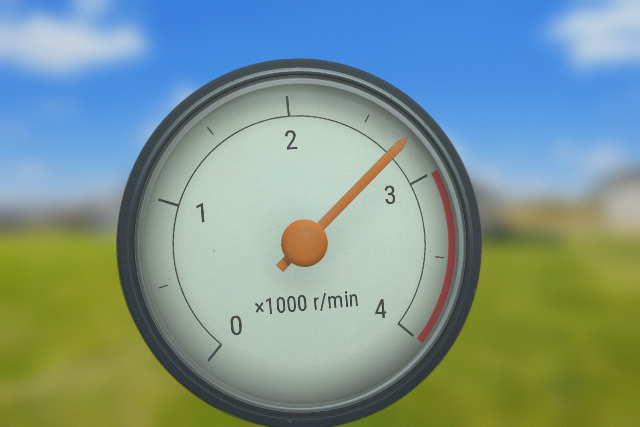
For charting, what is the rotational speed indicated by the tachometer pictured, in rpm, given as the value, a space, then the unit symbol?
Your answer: 2750 rpm
